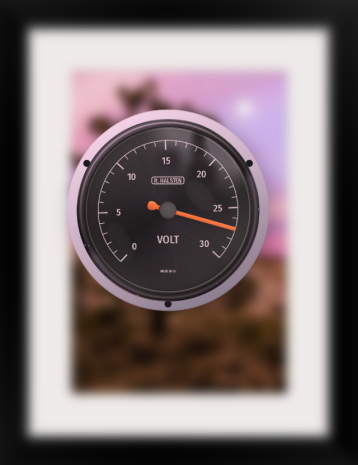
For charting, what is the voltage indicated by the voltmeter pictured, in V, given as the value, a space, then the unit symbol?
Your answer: 27 V
